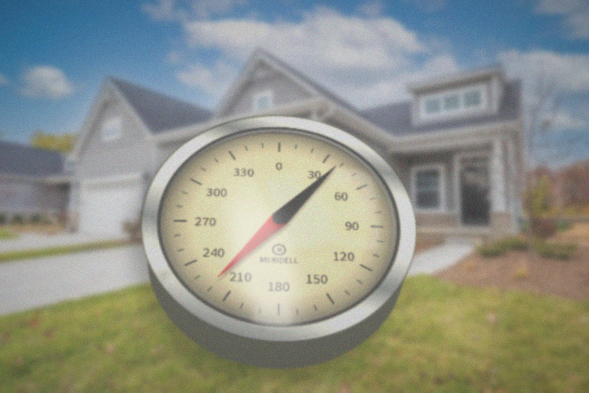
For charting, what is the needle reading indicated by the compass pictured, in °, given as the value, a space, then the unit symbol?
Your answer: 220 °
